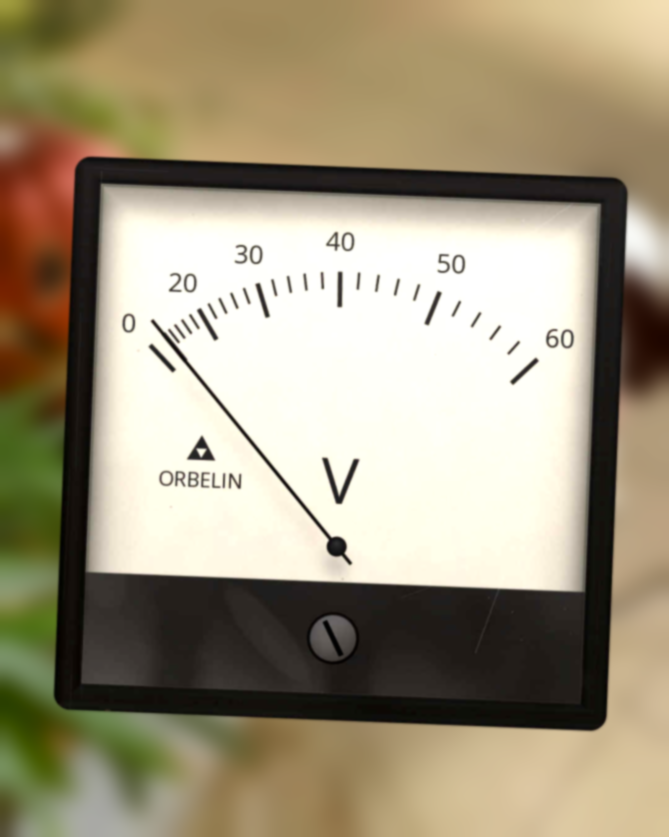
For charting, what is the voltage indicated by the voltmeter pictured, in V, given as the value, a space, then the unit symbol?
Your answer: 10 V
